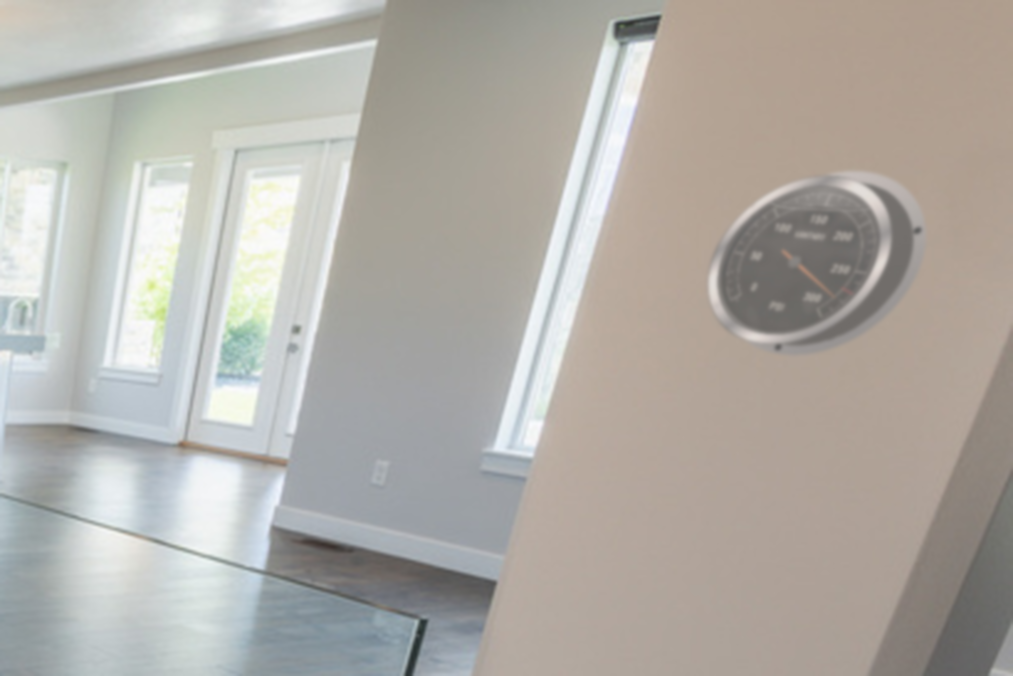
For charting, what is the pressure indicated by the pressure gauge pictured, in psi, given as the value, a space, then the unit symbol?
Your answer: 280 psi
